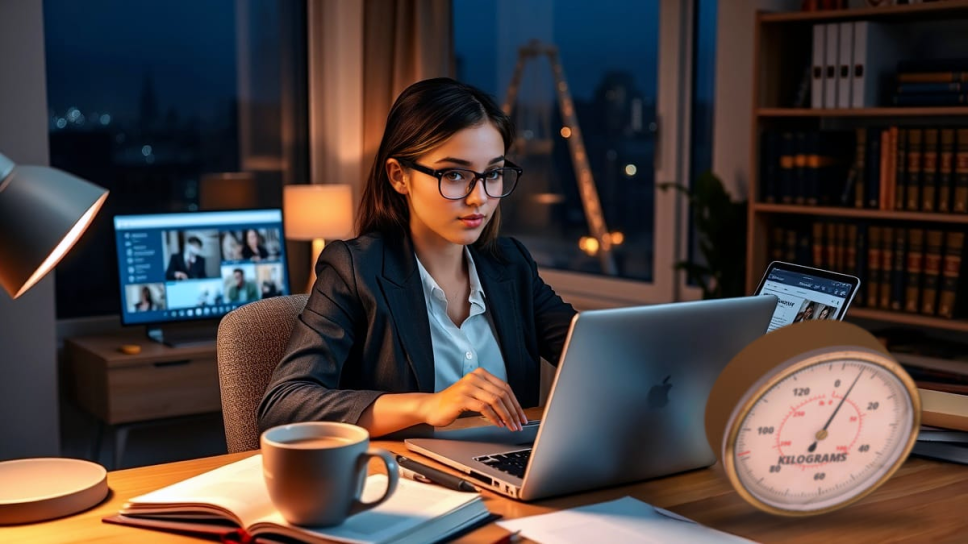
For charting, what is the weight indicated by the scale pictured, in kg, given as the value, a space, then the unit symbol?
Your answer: 5 kg
